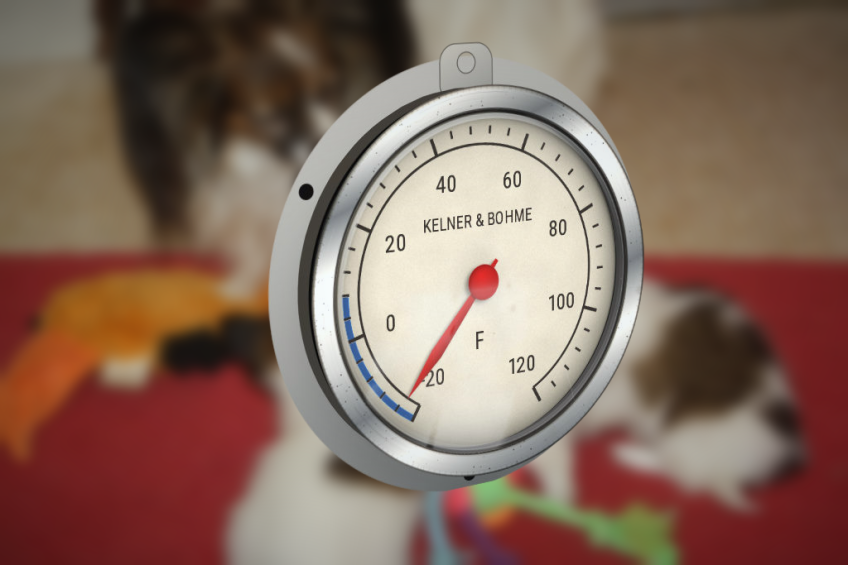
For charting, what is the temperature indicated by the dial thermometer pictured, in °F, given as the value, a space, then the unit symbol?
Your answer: -16 °F
